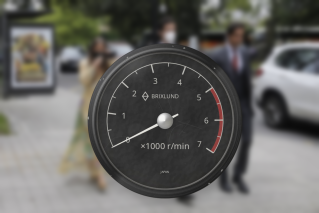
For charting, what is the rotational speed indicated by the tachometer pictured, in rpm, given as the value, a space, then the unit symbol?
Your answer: 0 rpm
